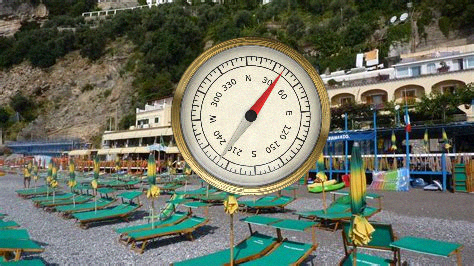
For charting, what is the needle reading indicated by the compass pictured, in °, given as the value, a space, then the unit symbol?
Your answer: 40 °
